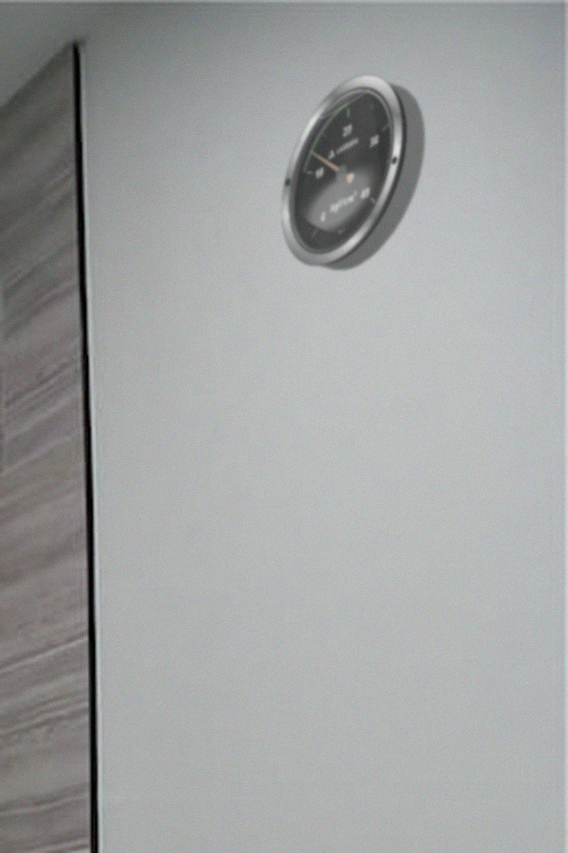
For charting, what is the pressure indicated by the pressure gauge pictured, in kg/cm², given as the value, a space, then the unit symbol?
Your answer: 12.5 kg/cm²
